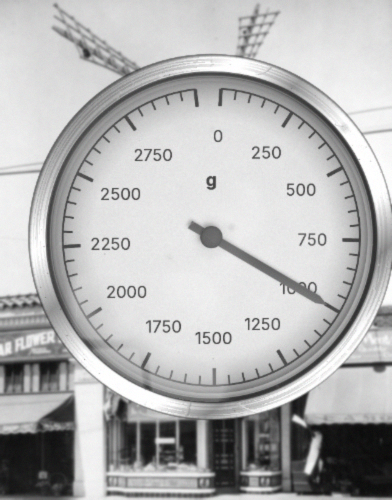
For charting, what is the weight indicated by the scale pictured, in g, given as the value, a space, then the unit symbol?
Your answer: 1000 g
